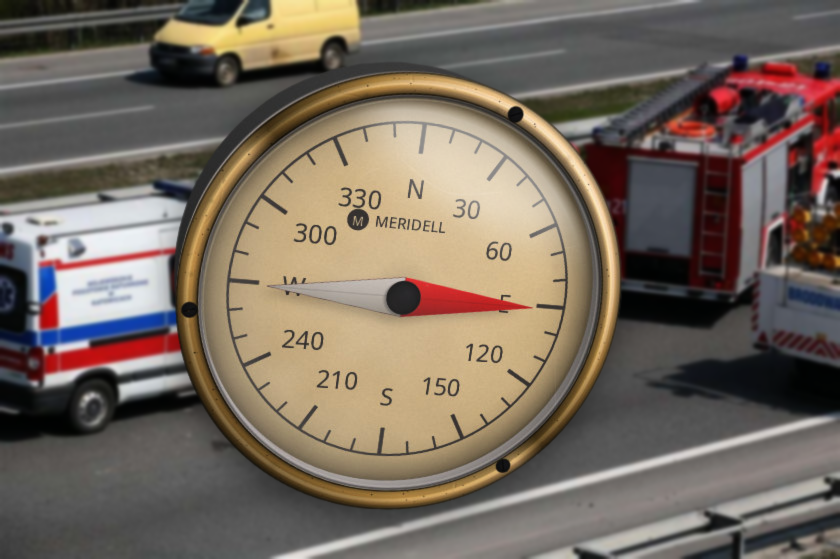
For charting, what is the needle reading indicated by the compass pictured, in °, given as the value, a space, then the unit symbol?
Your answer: 90 °
